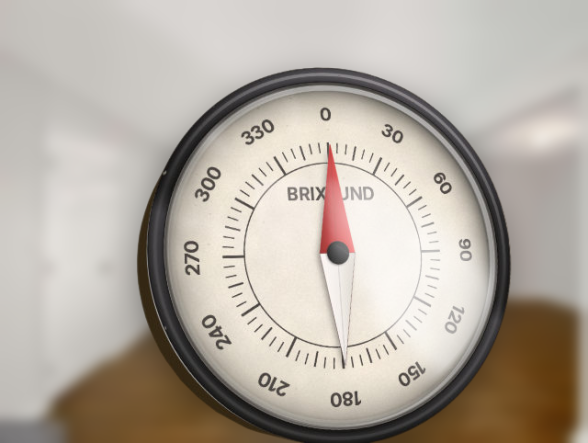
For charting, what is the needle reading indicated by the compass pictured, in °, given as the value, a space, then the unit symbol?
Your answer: 0 °
